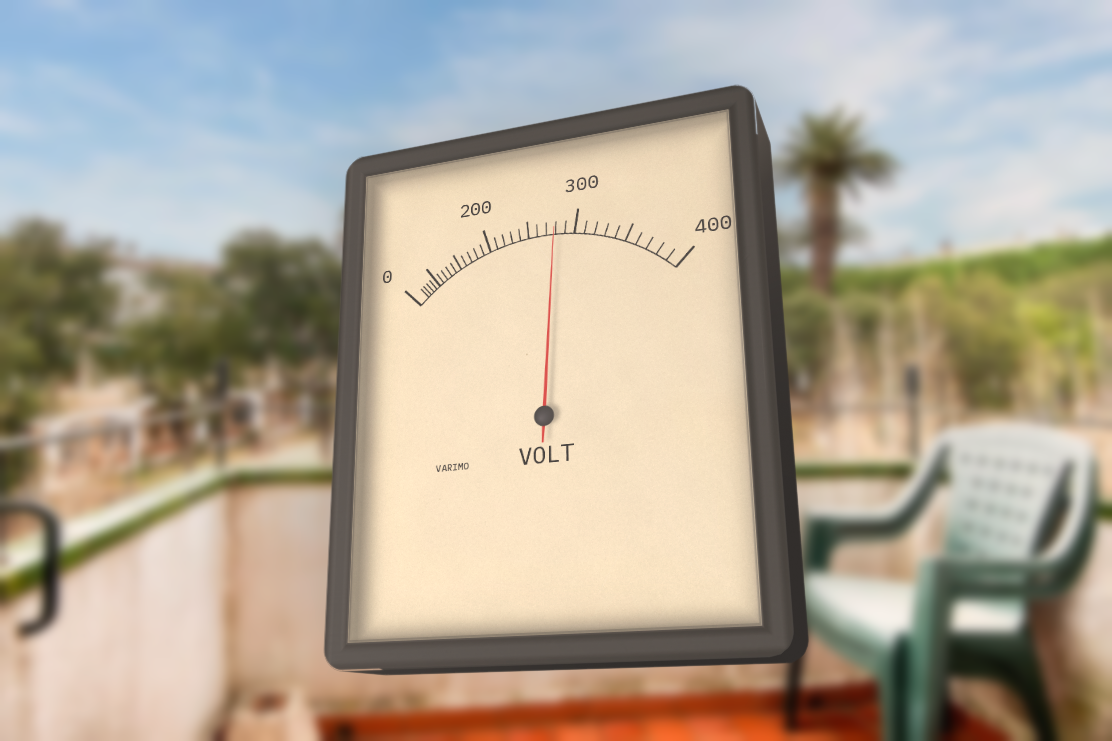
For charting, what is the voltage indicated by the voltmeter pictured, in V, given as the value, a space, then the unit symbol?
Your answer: 280 V
